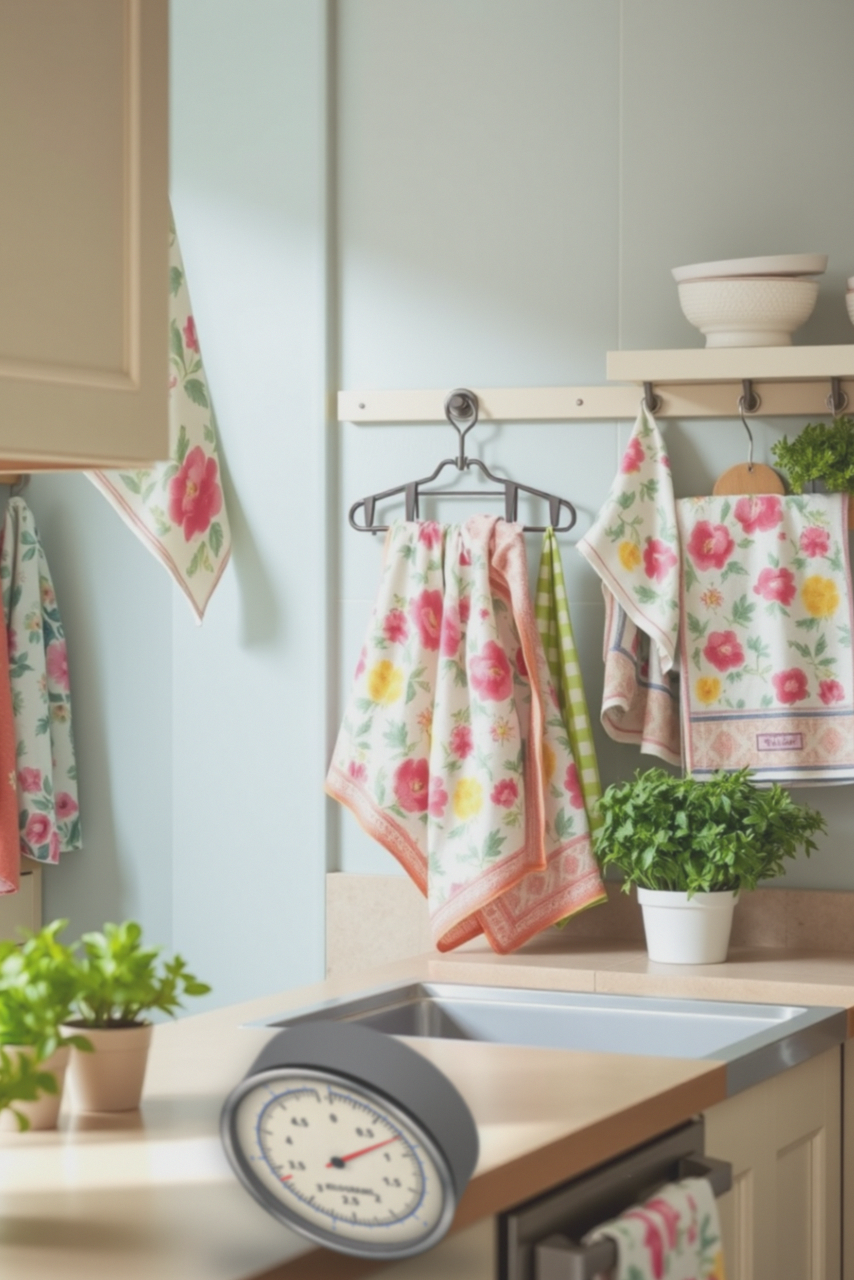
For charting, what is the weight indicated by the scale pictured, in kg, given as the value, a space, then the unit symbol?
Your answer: 0.75 kg
